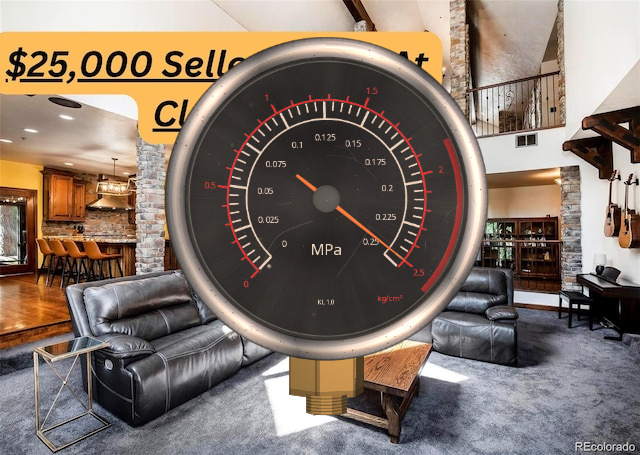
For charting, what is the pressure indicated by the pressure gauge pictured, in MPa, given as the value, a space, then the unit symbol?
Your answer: 0.245 MPa
